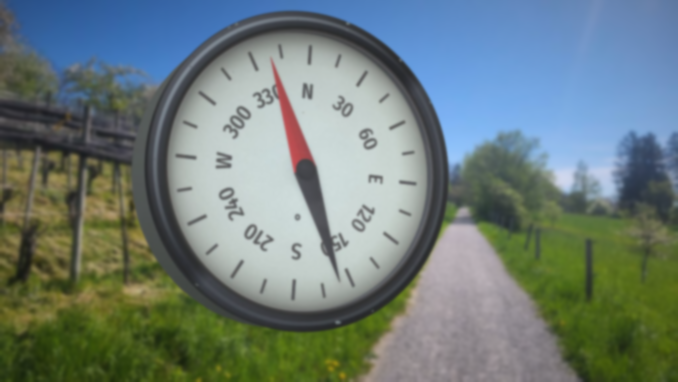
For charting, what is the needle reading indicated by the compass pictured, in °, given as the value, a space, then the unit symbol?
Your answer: 337.5 °
